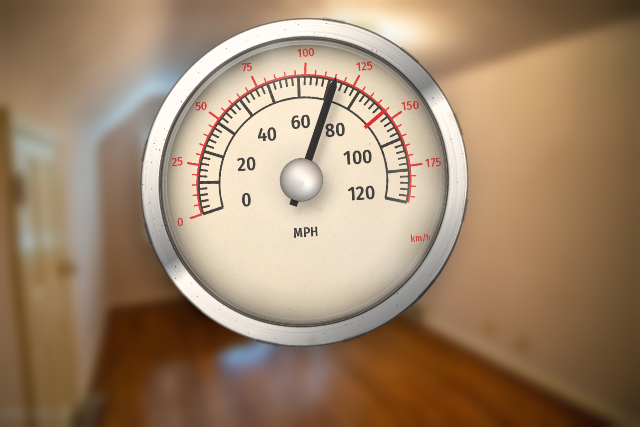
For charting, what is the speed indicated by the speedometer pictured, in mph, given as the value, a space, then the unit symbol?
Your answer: 72 mph
